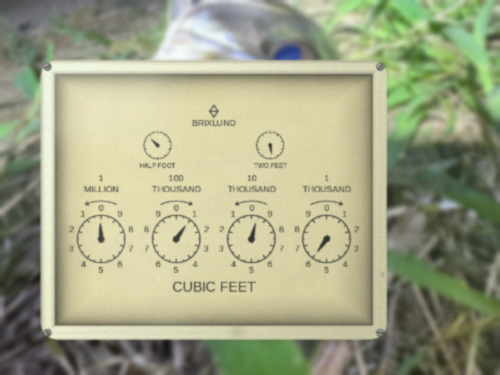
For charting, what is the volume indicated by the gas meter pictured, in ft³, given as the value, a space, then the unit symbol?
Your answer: 9600 ft³
